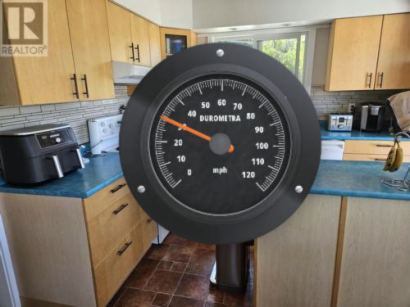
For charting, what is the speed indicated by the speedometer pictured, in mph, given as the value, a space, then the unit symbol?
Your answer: 30 mph
